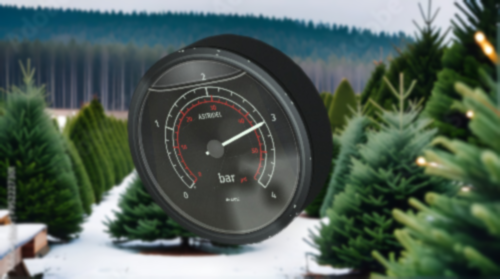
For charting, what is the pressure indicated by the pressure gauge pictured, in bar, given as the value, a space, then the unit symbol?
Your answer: 3 bar
